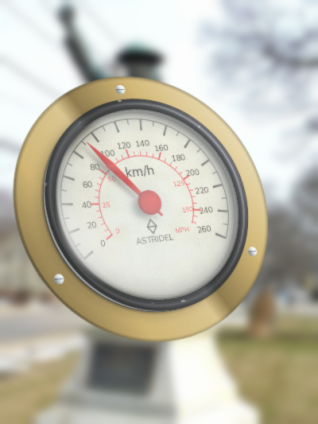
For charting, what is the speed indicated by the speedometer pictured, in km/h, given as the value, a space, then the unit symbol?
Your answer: 90 km/h
